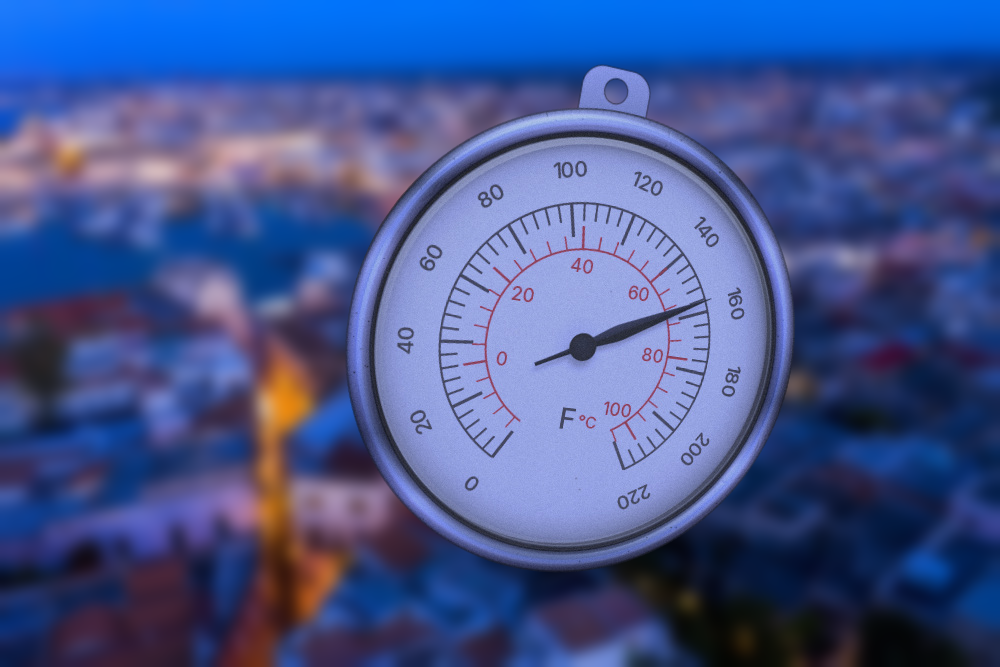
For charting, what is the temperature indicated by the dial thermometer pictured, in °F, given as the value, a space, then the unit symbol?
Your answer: 156 °F
